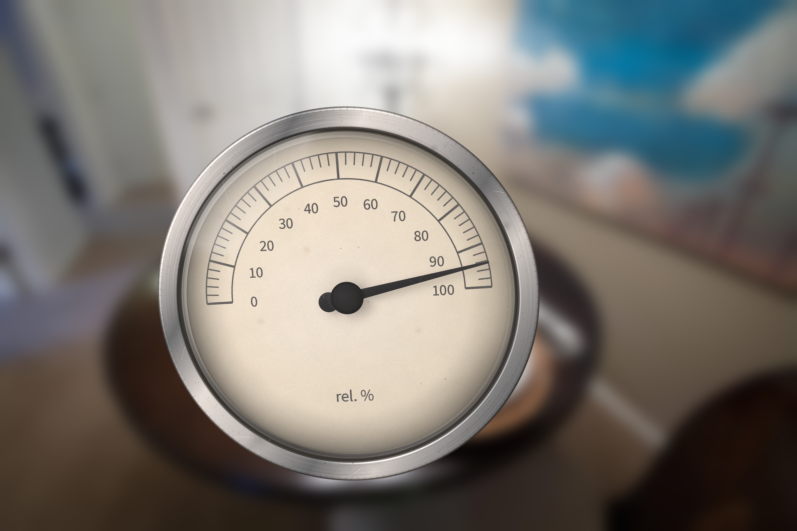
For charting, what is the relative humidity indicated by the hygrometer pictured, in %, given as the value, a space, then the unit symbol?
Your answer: 94 %
